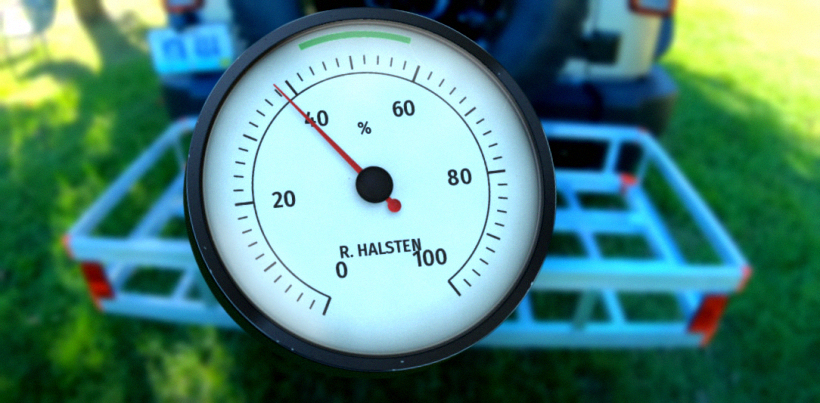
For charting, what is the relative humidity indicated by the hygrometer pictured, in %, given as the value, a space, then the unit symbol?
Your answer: 38 %
